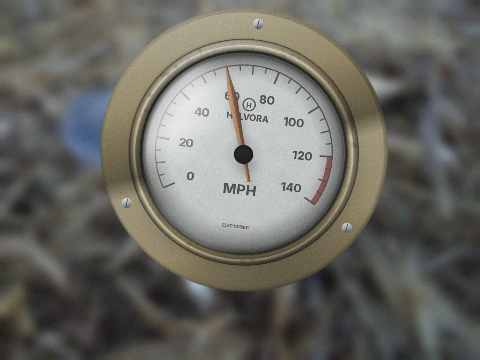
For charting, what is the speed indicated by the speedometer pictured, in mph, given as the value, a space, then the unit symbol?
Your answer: 60 mph
